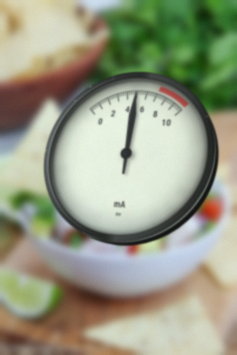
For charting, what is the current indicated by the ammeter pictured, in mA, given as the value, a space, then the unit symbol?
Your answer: 5 mA
